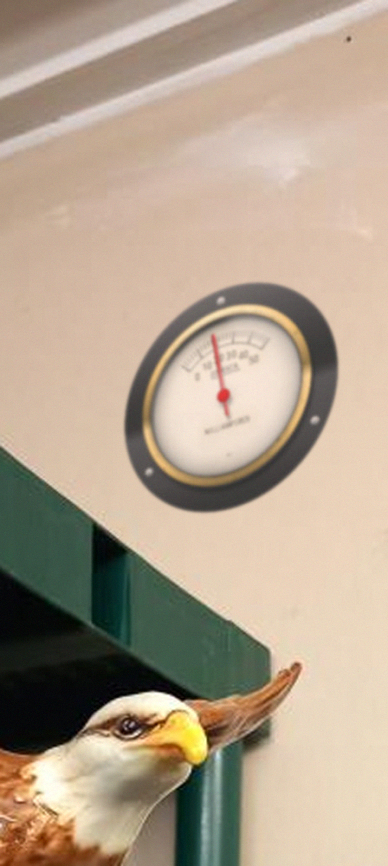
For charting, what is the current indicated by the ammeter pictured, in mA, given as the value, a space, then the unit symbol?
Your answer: 20 mA
